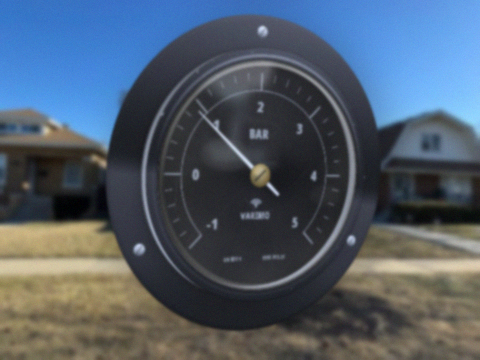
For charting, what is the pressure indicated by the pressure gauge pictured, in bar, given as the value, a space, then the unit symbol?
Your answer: 0.9 bar
